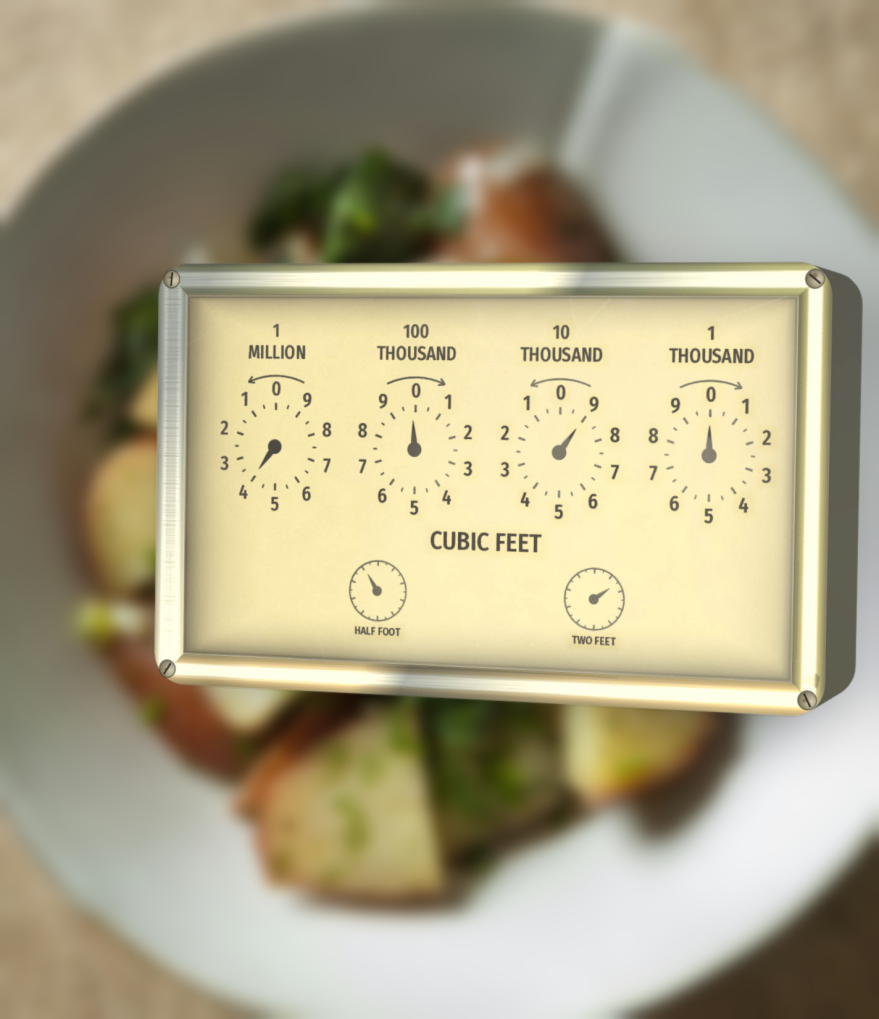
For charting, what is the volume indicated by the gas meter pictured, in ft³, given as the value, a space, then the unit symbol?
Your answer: 399000 ft³
